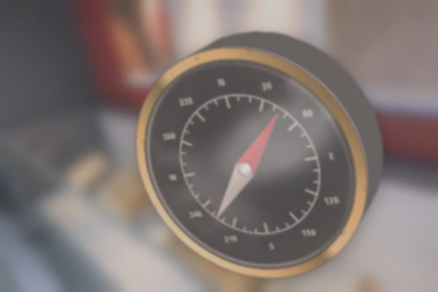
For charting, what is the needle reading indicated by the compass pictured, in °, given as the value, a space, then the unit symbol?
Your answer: 45 °
